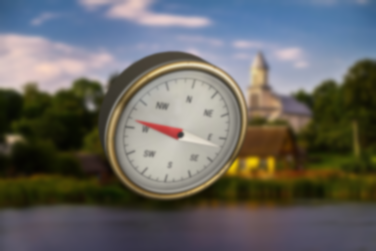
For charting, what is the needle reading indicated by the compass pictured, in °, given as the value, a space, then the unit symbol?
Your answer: 280 °
